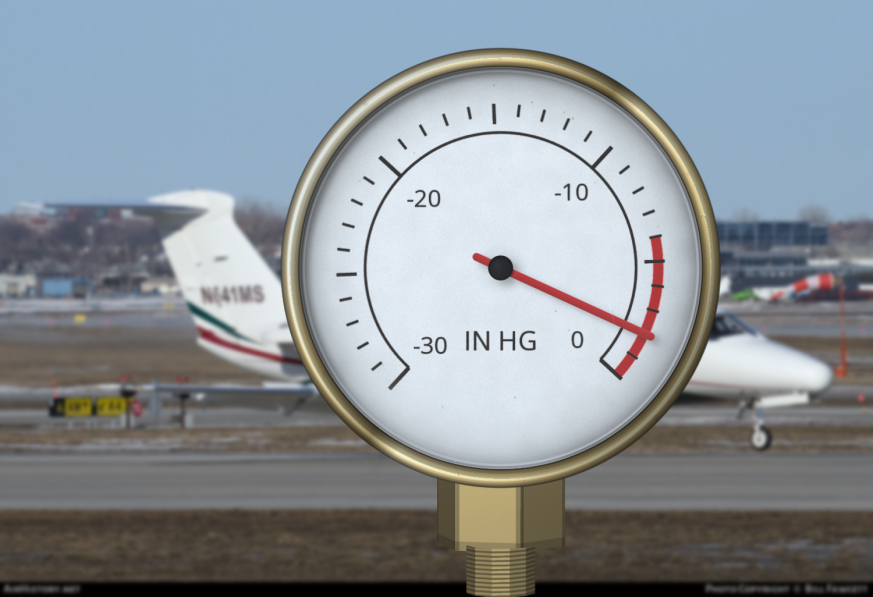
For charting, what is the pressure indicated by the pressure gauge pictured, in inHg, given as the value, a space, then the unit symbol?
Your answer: -2 inHg
